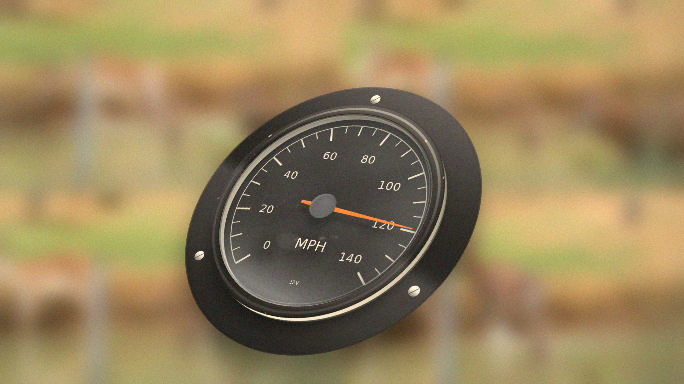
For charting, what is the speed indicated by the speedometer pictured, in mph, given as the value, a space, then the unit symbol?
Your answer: 120 mph
